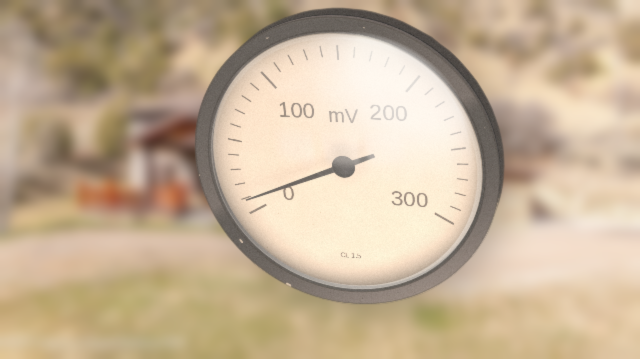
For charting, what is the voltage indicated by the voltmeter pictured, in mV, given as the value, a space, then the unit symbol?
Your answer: 10 mV
